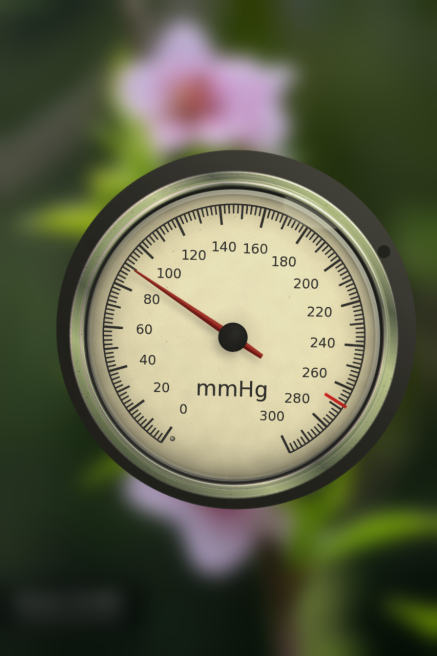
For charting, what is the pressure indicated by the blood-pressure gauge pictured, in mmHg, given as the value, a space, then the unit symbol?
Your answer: 90 mmHg
